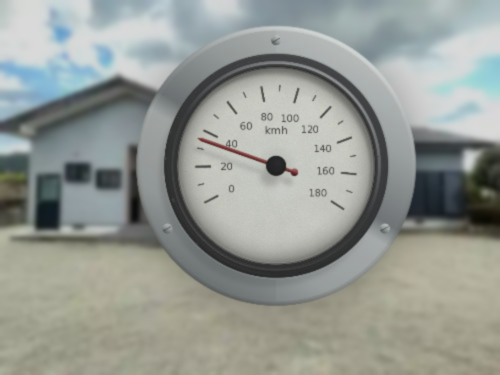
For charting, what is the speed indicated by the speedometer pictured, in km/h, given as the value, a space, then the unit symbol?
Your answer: 35 km/h
